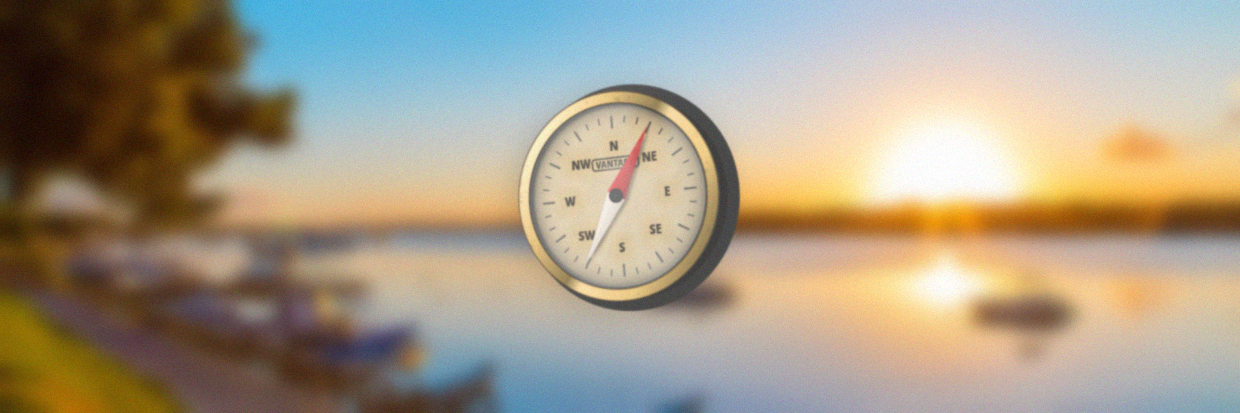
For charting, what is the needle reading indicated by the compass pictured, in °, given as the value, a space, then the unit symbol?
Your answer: 30 °
